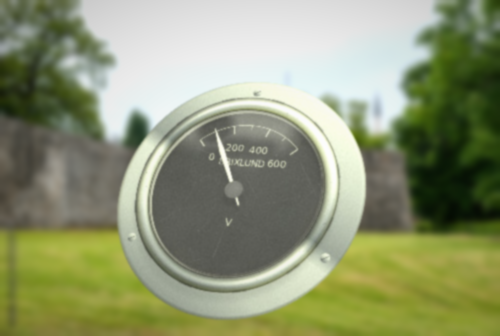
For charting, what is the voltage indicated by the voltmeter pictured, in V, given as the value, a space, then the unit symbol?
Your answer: 100 V
